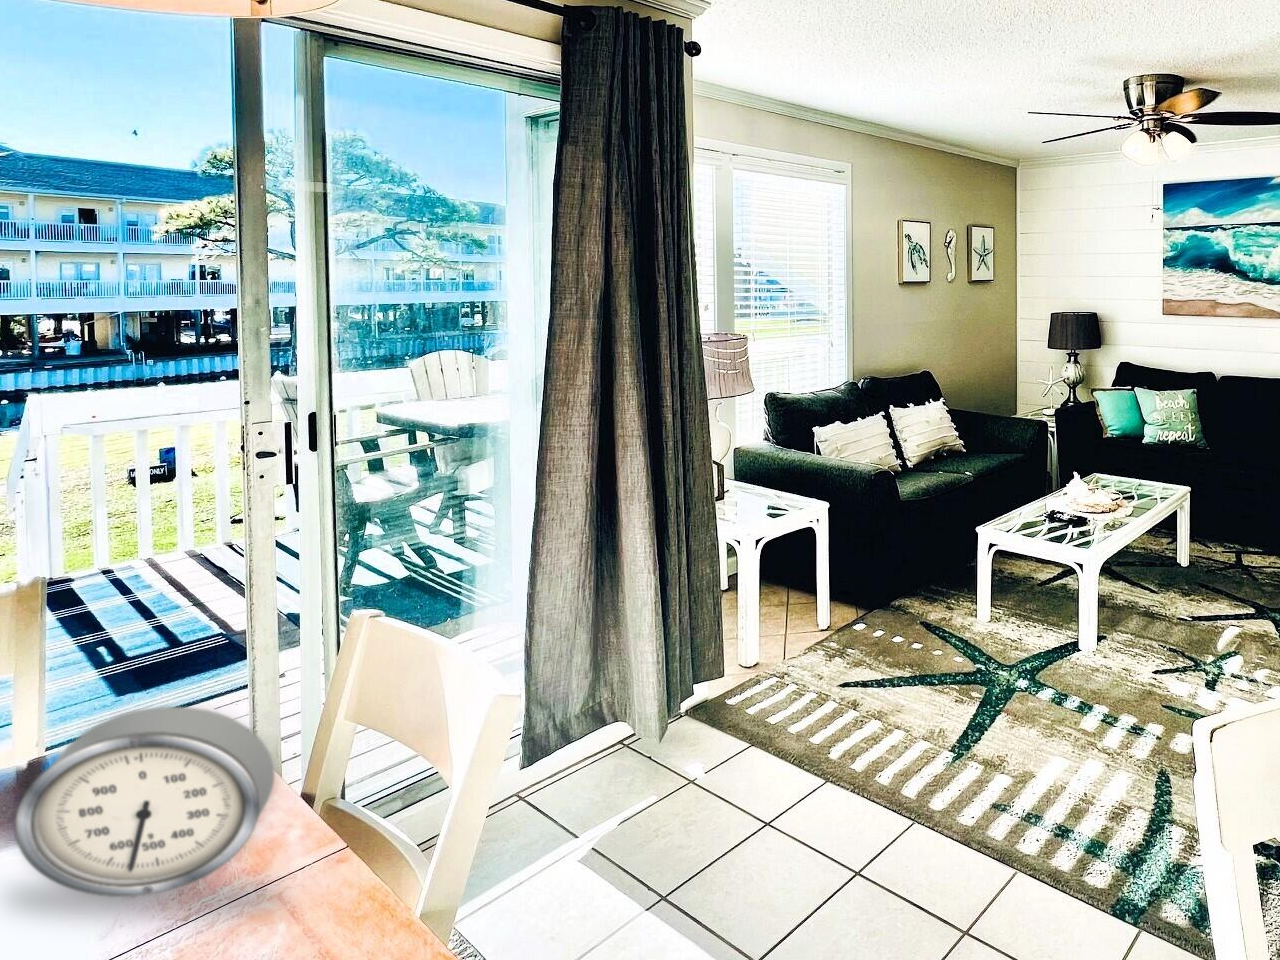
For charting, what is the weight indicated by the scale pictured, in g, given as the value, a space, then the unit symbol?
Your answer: 550 g
